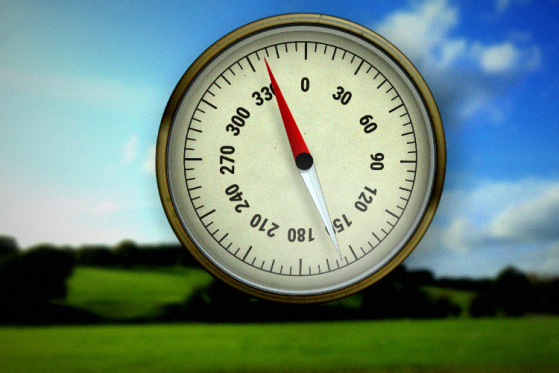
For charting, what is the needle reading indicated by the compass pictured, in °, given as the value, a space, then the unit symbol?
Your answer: 337.5 °
